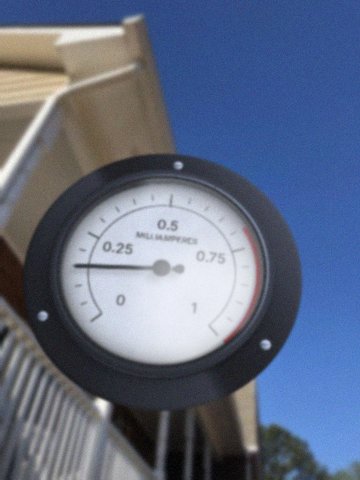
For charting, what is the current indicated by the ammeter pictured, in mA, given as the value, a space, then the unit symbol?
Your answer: 0.15 mA
